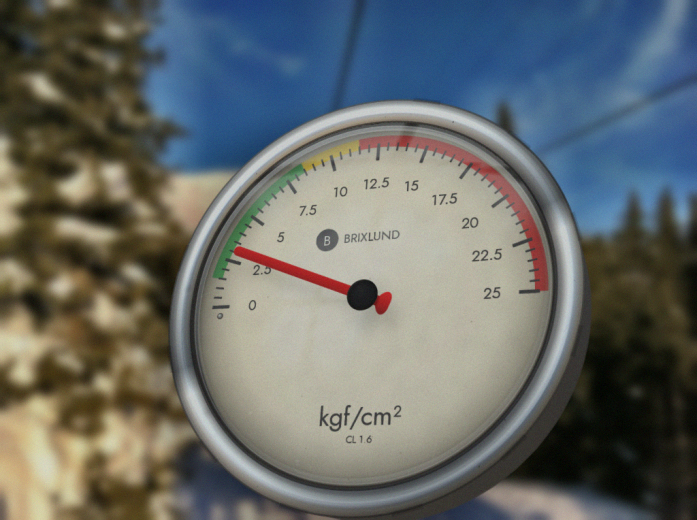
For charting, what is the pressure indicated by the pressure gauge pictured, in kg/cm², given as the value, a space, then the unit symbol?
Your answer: 3 kg/cm²
